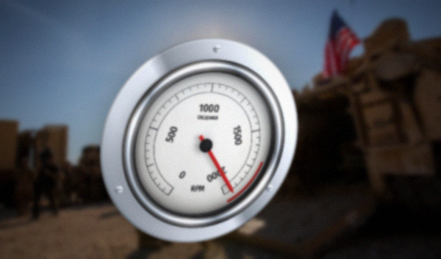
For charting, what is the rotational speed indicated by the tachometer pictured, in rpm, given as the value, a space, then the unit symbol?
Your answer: 1950 rpm
